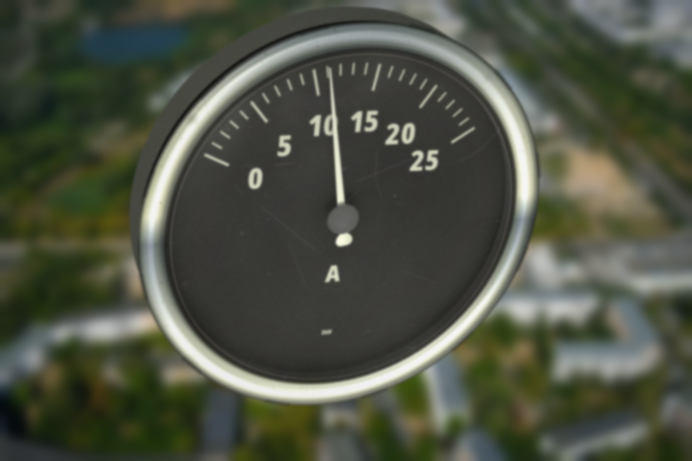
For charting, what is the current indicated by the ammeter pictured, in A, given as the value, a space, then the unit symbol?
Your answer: 11 A
